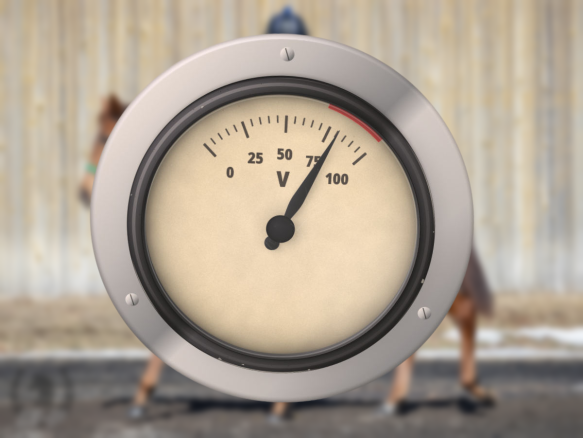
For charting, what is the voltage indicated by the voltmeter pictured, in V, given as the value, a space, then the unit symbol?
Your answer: 80 V
